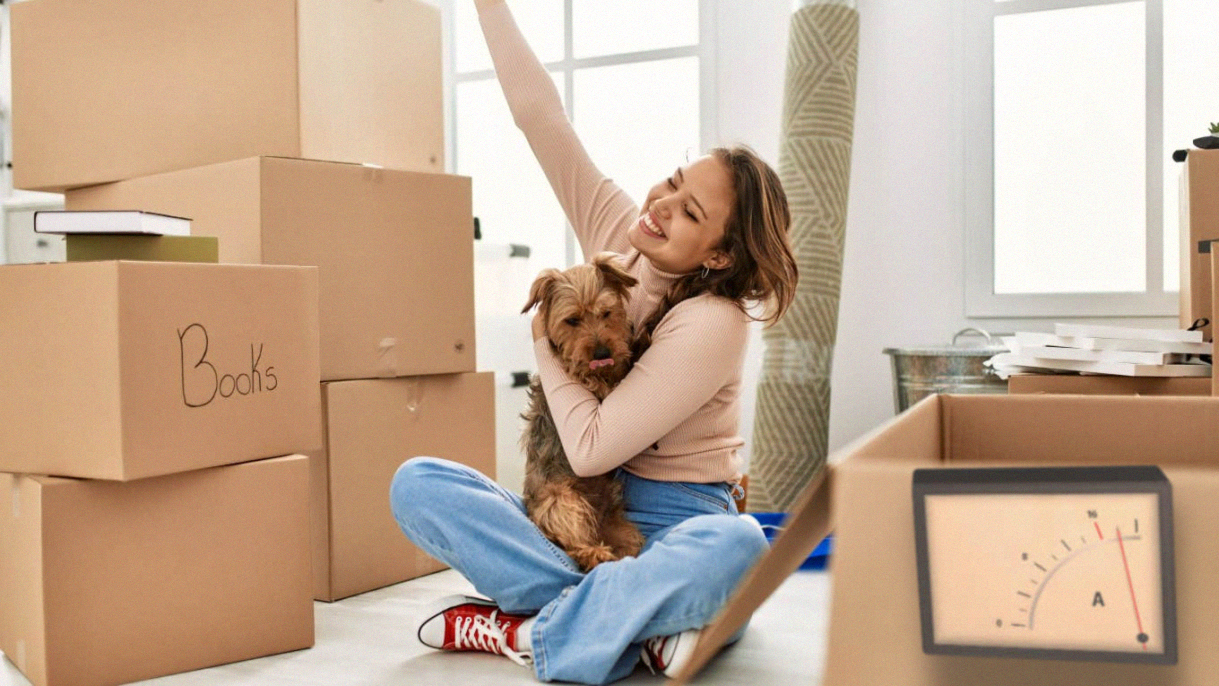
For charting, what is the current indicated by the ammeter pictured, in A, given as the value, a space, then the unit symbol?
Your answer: 18 A
